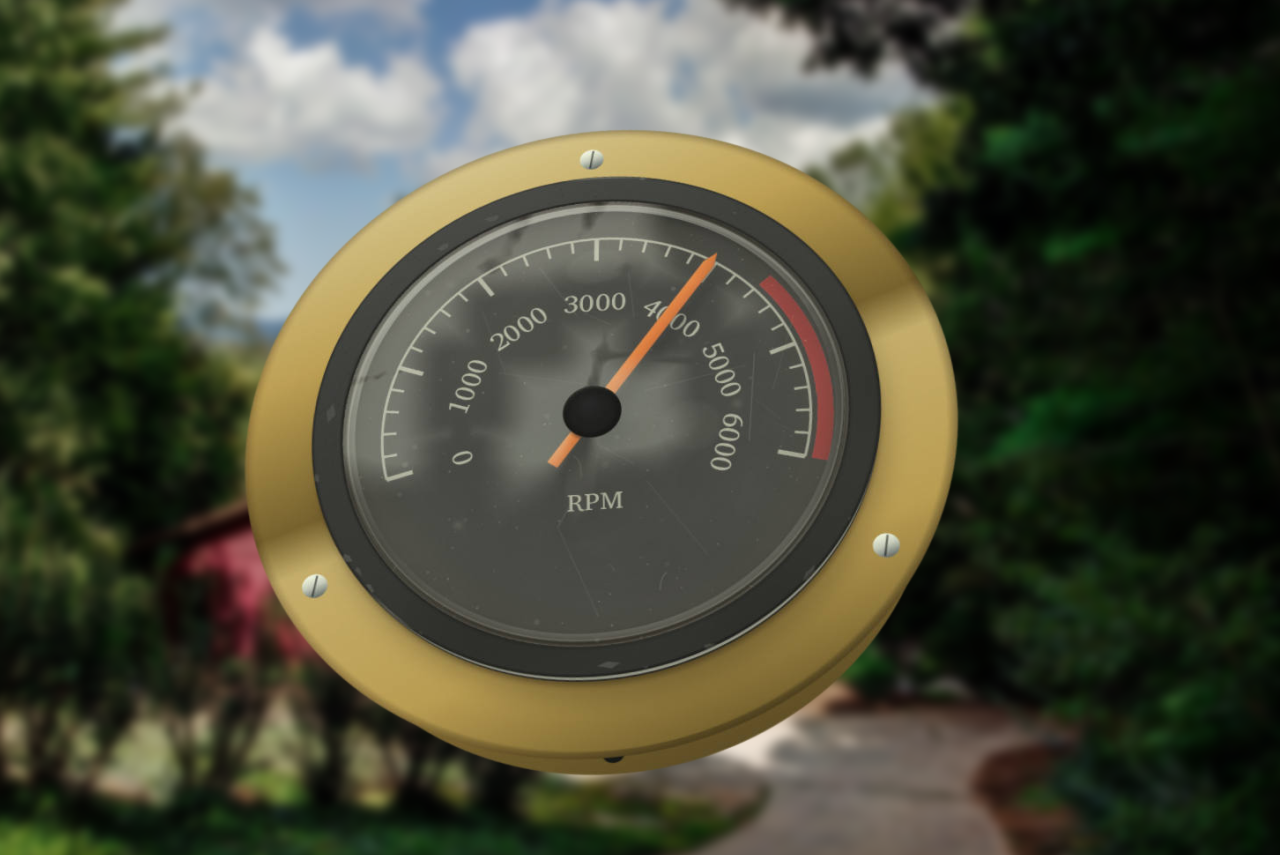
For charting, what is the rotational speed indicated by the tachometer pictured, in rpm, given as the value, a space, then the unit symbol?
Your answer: 4000 rpm
